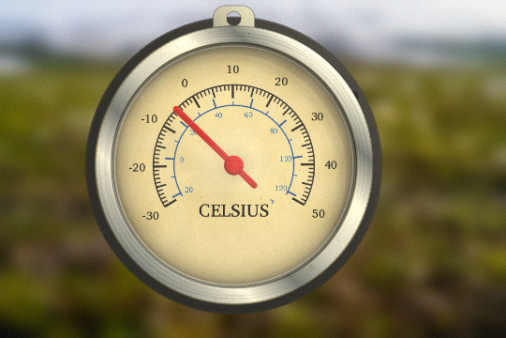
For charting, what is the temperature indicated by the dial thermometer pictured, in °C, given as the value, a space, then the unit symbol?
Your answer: -5 °C
